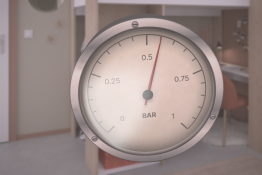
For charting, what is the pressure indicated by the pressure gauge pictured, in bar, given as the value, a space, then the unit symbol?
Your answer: 0.55 bar
